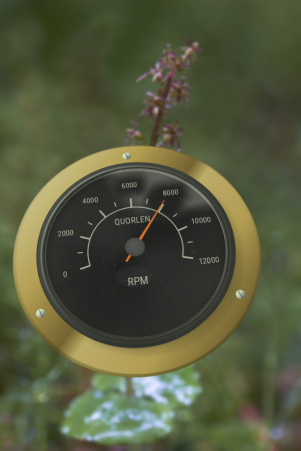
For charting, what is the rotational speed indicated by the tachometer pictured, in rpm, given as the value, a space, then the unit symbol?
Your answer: 8000 rpm
